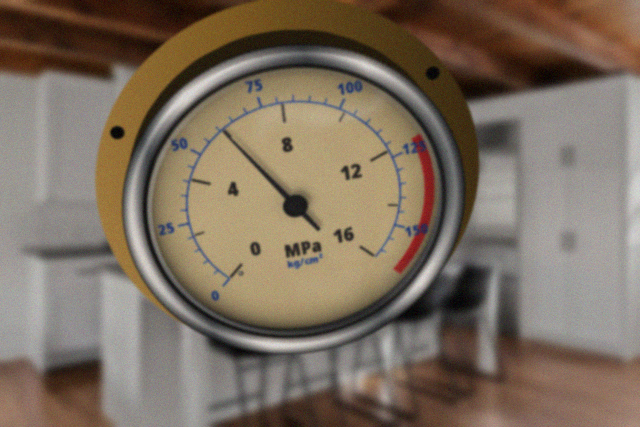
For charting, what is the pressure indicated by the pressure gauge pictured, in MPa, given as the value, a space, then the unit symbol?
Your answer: 6 MPa
